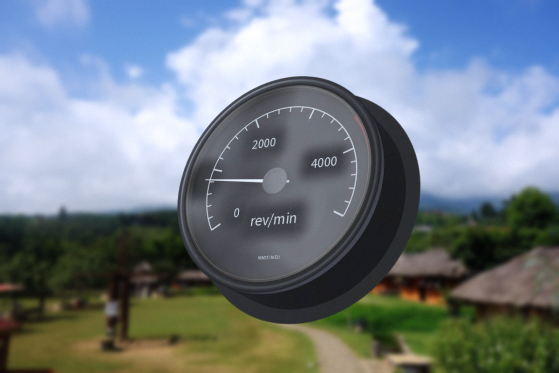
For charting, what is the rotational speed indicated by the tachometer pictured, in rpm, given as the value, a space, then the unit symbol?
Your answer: 800 rpm
